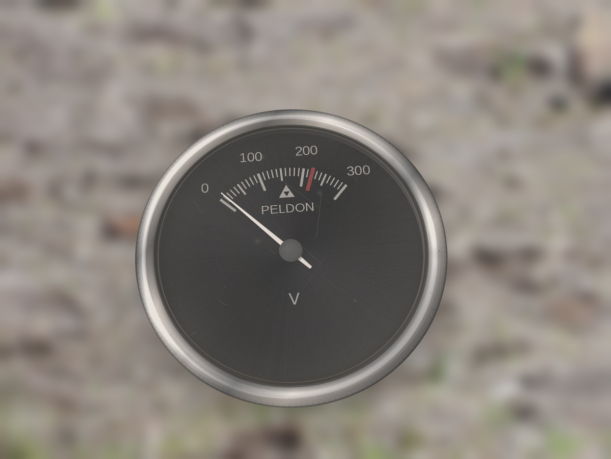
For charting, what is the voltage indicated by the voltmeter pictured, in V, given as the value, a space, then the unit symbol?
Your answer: 10 V
